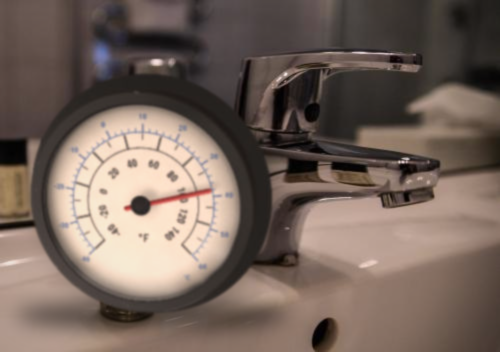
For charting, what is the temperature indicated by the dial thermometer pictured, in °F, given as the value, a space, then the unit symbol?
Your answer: 100 °F
